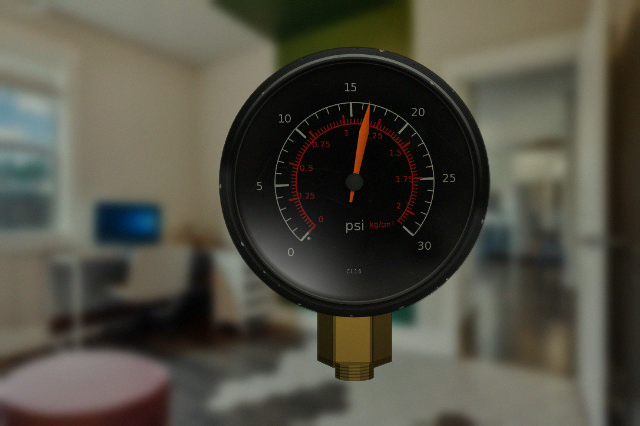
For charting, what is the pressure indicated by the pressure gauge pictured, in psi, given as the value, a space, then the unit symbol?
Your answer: 16.5 psi
